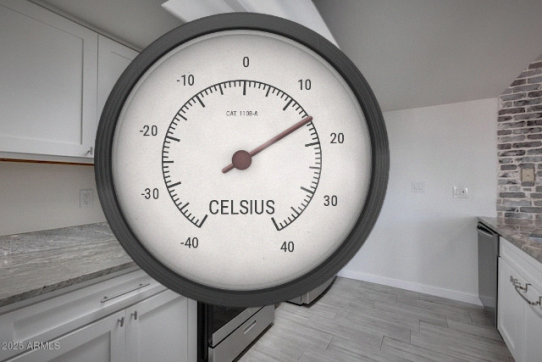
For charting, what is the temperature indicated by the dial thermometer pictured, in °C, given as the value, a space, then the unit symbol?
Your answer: 15 °C
